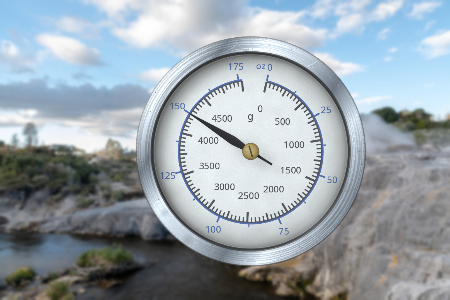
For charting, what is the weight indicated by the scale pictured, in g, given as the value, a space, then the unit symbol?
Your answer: 4250 g
